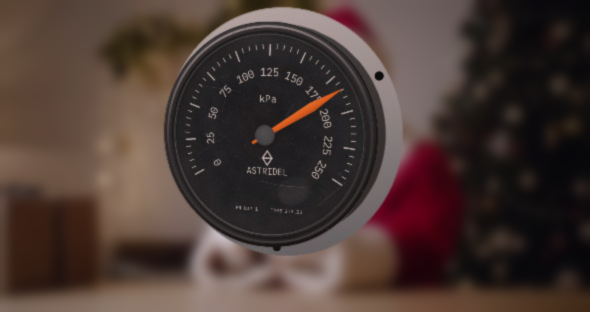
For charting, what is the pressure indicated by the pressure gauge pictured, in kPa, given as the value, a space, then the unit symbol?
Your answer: 185 kPa
